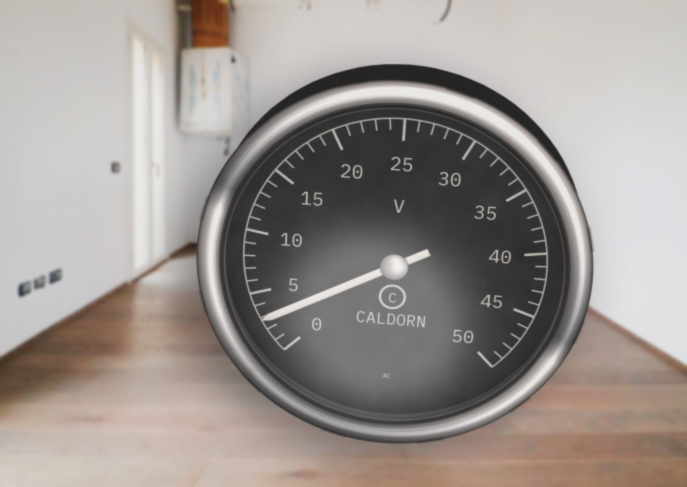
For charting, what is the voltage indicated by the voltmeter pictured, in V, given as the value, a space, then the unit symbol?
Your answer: 3 V
